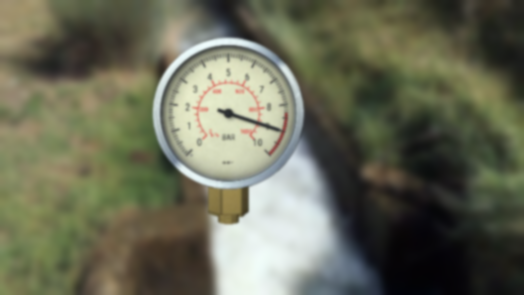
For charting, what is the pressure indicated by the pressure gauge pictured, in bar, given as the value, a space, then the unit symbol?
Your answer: 9 bar
